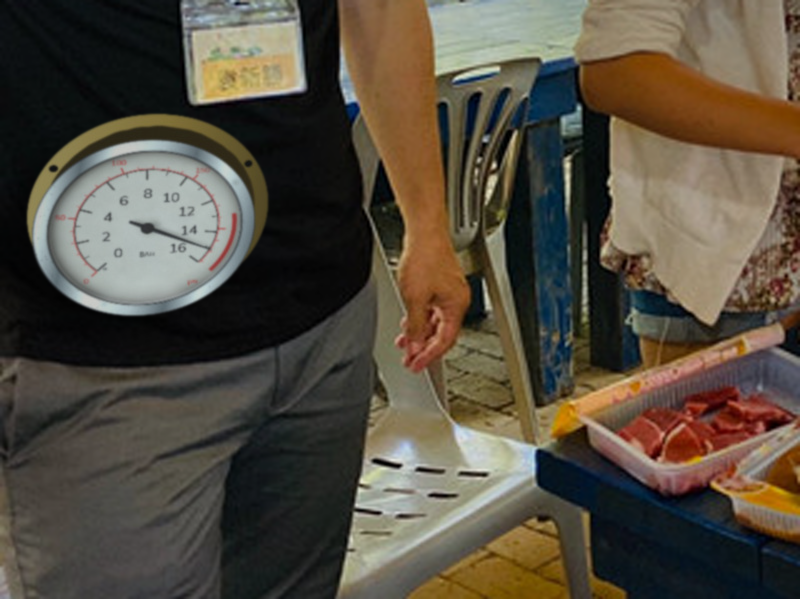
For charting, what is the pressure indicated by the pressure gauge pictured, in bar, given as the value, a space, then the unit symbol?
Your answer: 15 bar
